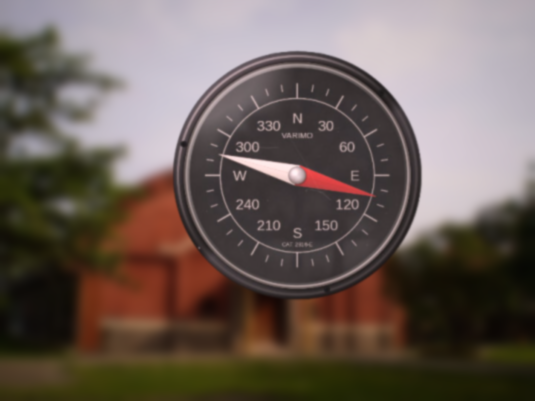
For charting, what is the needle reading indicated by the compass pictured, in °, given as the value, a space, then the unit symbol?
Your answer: 105 °
